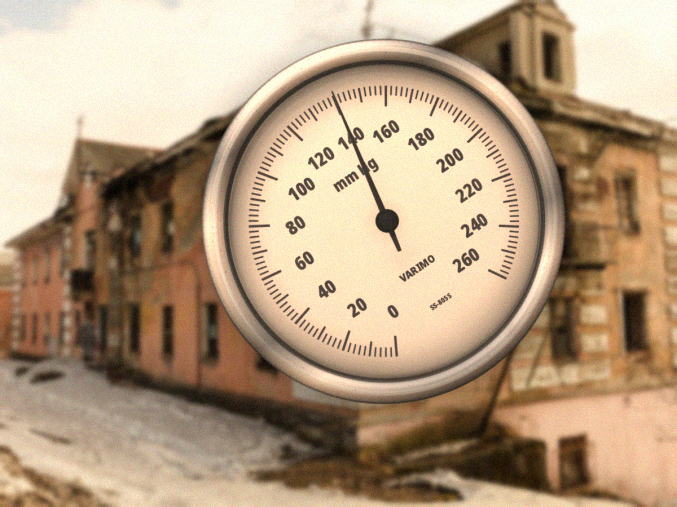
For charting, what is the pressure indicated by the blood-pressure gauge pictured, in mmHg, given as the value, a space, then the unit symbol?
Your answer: 140 mmHg
